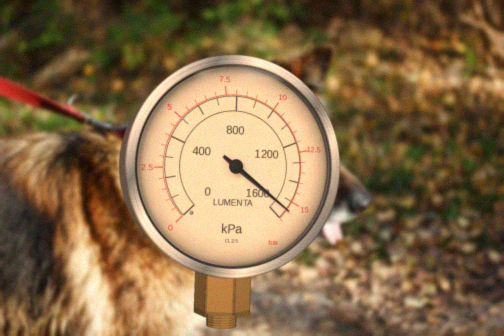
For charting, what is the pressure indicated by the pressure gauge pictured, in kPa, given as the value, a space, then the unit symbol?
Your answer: 1550 kPa
